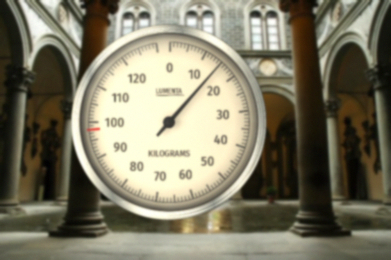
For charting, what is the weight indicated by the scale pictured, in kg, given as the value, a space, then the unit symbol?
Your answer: 15 kg
